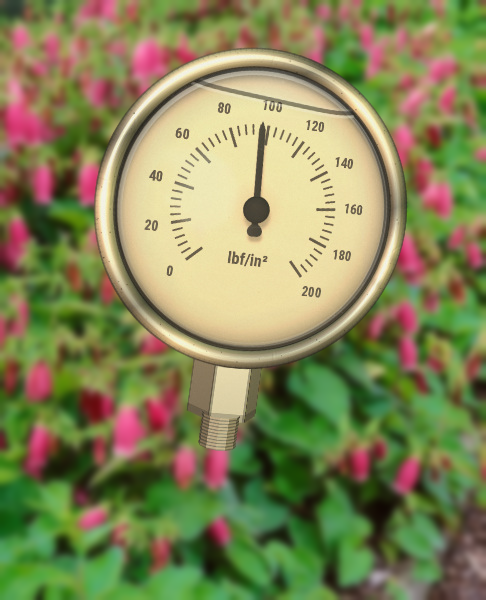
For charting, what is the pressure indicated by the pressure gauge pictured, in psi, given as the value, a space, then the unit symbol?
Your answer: 96 psi
